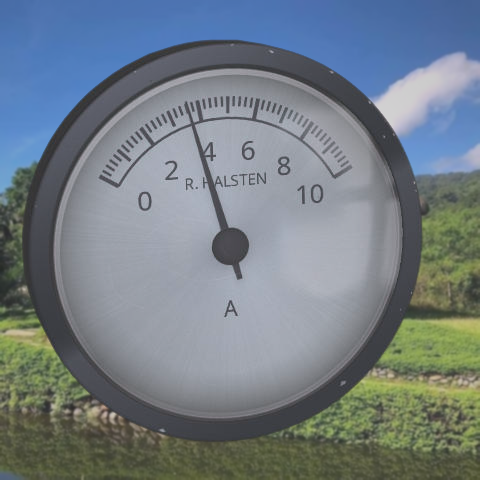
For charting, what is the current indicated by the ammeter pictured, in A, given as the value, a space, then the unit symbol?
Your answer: 3.6 A
